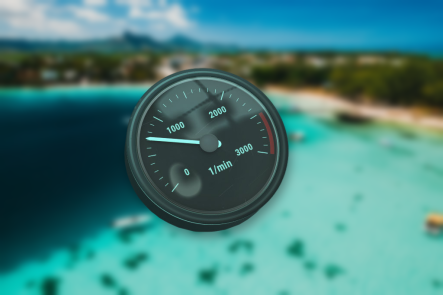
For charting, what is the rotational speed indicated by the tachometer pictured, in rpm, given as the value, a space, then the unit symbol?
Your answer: 700 rpm
